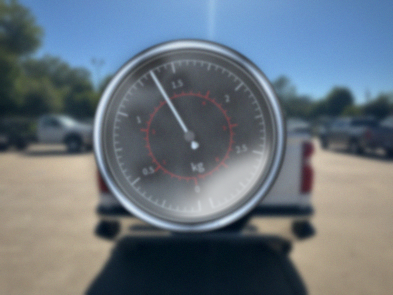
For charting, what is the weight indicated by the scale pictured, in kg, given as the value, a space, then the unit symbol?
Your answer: 1.35 kg
